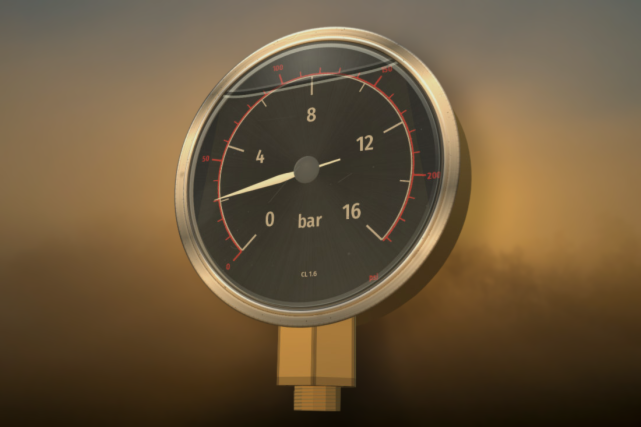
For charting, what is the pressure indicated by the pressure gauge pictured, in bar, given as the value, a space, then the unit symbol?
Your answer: 2 bar
